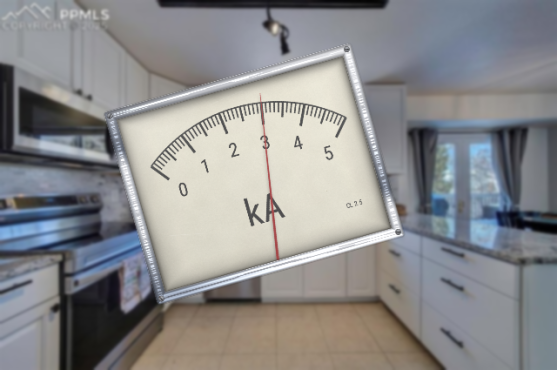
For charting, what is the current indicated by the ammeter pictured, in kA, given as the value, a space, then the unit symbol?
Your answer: 3 kA
